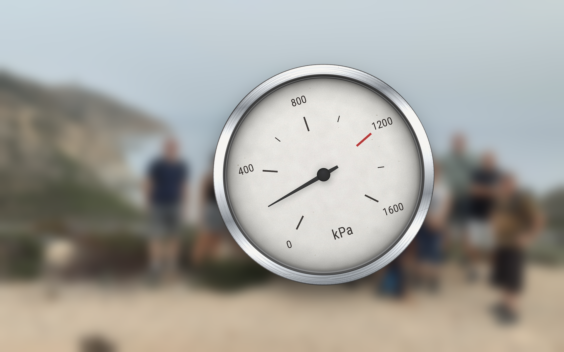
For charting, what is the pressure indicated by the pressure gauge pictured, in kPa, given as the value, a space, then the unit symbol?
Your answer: 200 kPa
